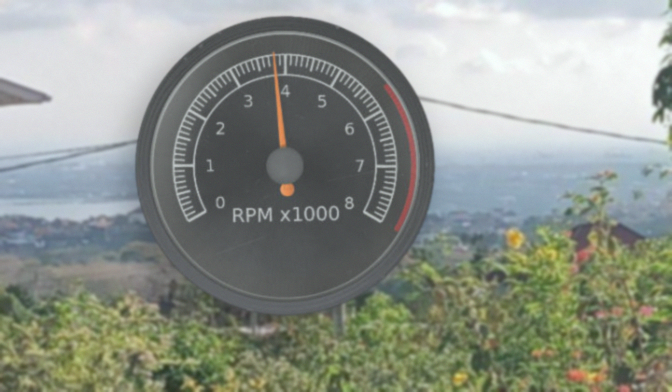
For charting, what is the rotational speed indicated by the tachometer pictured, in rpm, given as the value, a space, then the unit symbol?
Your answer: 3800 rpm
